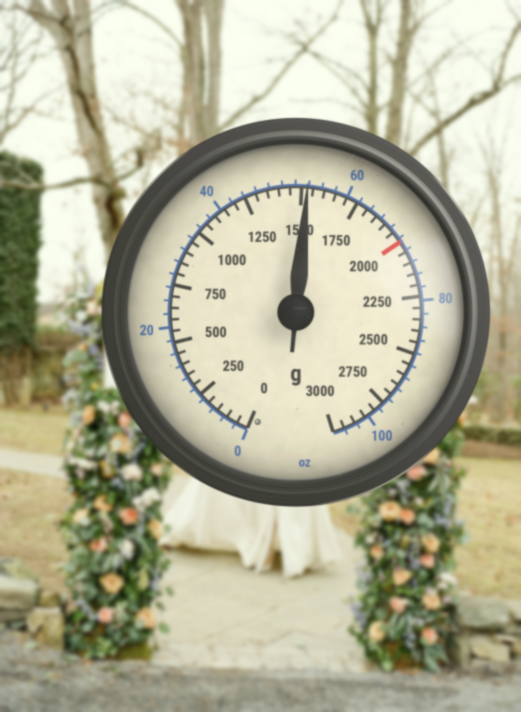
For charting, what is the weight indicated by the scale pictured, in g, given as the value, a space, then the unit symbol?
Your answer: 1525 g
